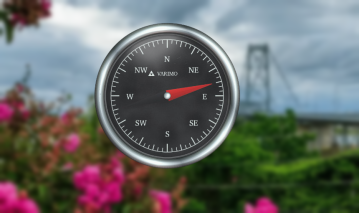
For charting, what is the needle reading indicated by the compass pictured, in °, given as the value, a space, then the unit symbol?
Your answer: 75 °
